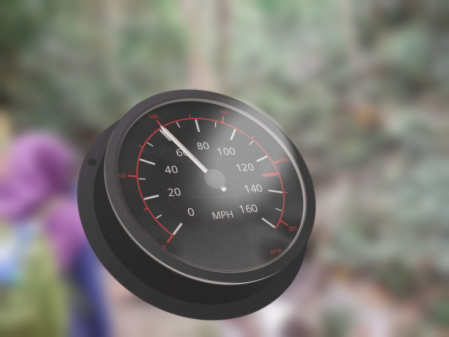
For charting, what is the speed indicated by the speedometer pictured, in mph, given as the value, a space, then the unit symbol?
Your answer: 60 mph
